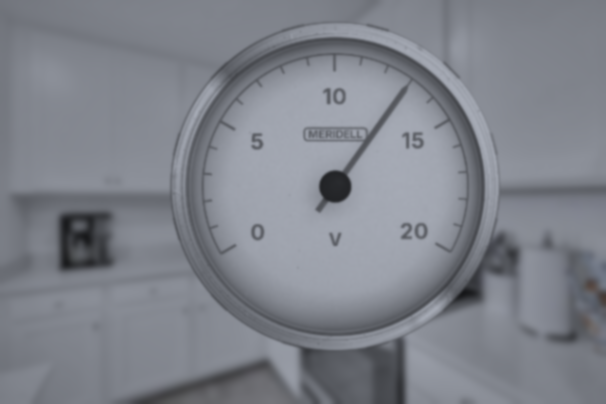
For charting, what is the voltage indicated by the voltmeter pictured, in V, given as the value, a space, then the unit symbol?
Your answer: 13 V
